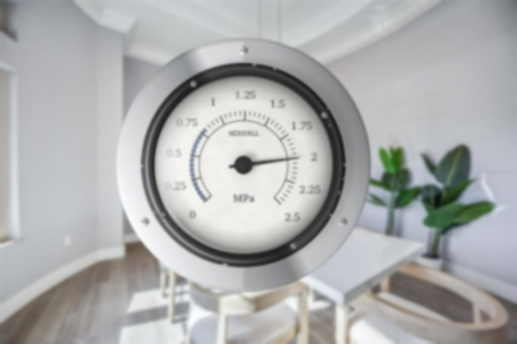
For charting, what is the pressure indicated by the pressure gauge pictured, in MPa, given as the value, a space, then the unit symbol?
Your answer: 2 MPa
